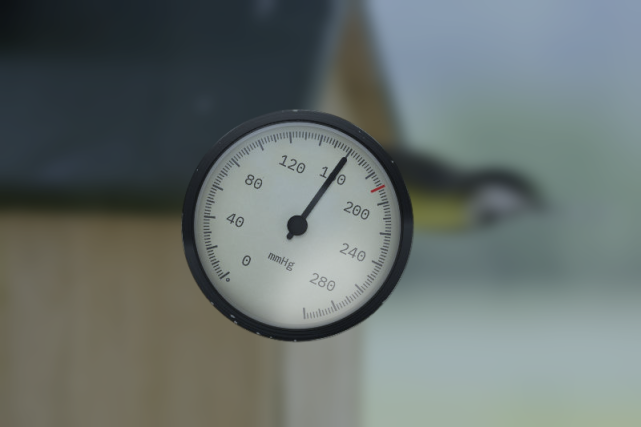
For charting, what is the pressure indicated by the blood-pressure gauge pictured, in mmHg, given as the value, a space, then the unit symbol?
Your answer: 160 mmHg
